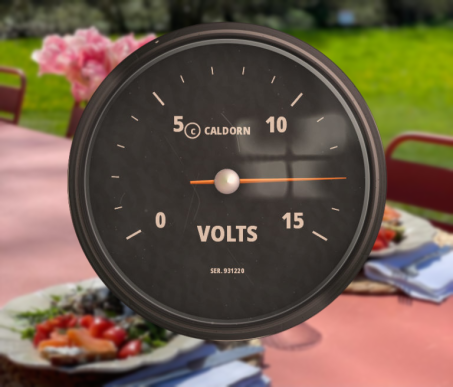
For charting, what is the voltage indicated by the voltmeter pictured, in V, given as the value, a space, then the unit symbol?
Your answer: 13 V
